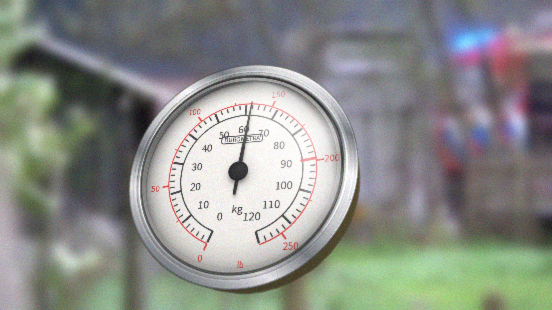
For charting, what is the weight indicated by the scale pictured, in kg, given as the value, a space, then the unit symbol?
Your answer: 62 kg
